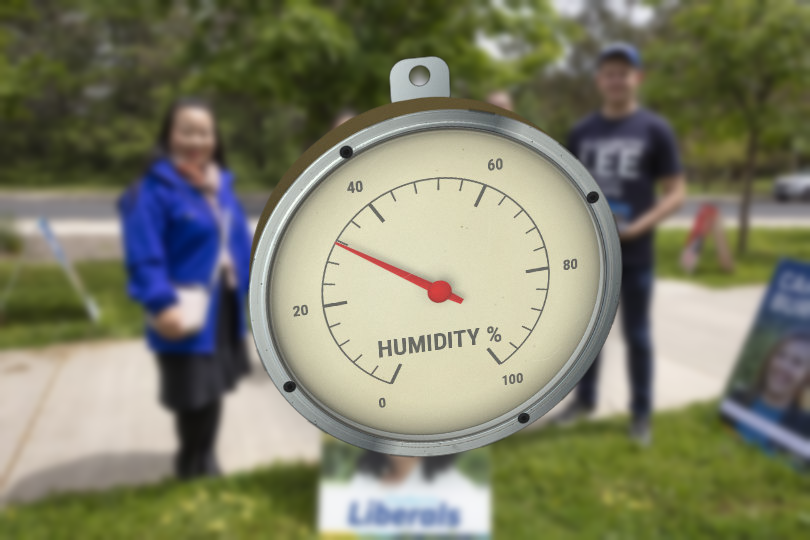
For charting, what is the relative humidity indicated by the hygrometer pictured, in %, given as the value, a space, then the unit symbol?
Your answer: 32 %
